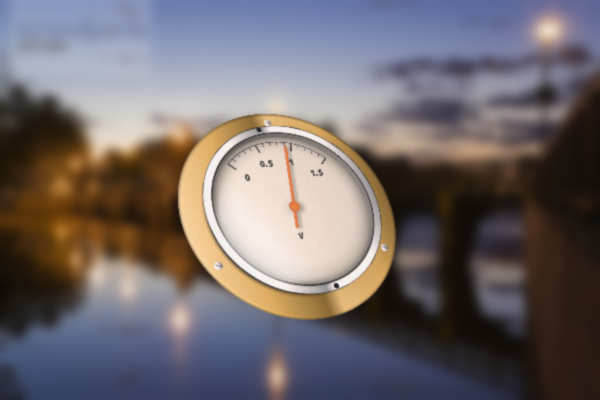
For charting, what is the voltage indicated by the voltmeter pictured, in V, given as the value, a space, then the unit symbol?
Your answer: 0.9 V
